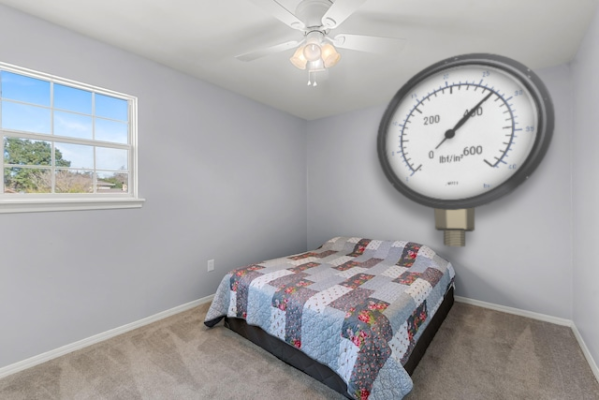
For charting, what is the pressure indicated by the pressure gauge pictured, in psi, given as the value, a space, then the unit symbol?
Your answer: 400 psi
